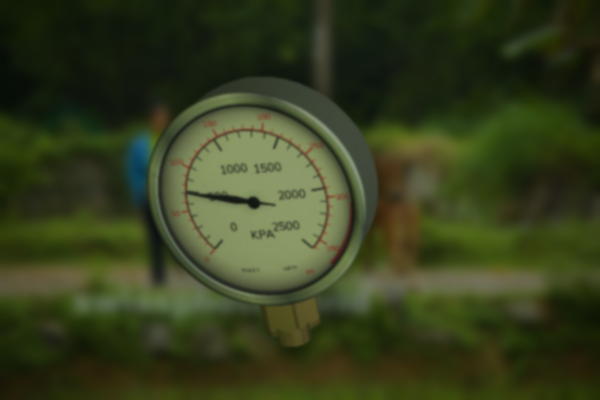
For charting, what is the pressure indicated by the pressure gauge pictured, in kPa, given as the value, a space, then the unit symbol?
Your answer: 500 kPa
